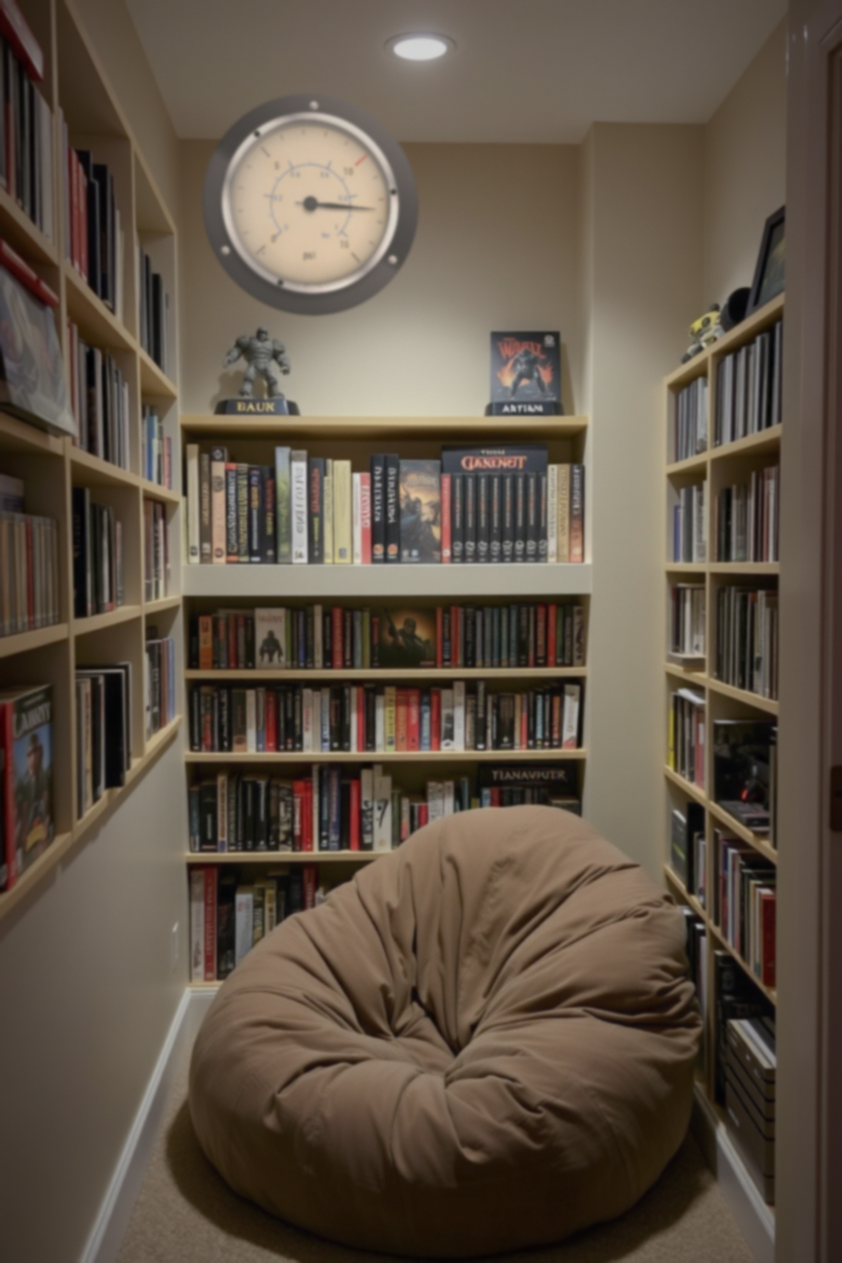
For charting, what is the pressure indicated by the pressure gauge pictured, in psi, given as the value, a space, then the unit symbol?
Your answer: 12.5 psi
